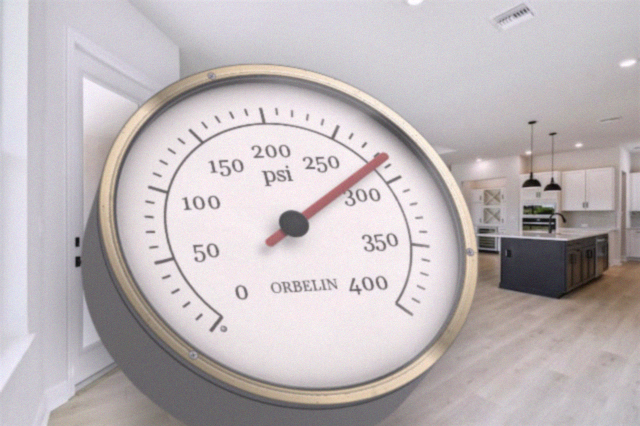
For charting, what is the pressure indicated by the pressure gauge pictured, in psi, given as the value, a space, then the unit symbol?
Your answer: 285 psi
